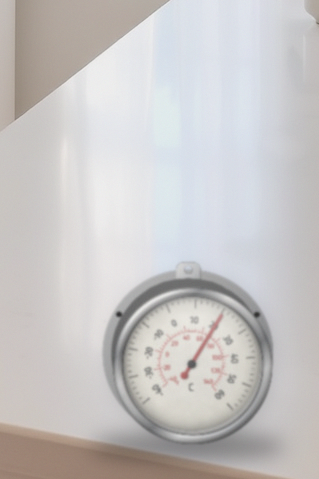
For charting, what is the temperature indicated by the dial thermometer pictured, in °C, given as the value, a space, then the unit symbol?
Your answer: 20 °C
